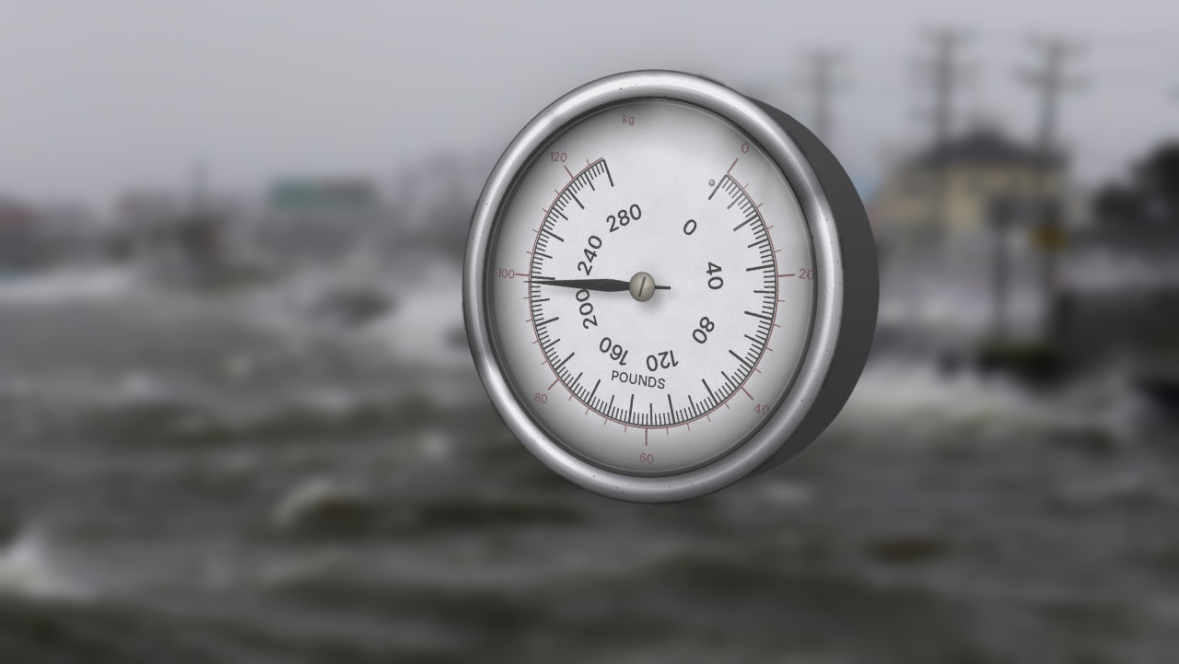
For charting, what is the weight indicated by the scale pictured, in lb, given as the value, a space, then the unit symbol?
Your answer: 218 lb
